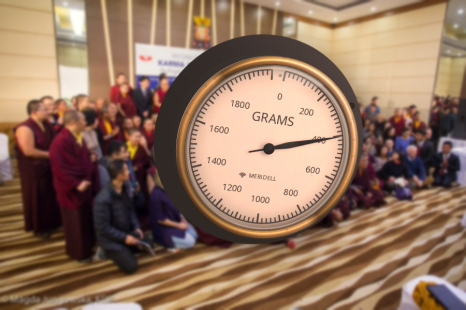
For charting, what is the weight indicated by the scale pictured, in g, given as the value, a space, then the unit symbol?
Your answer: 400 g
